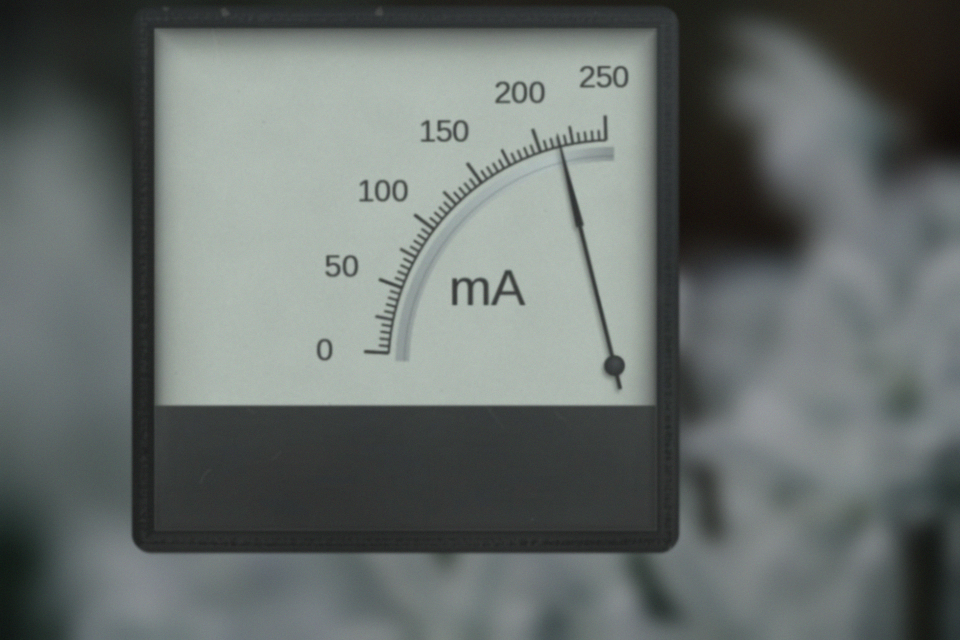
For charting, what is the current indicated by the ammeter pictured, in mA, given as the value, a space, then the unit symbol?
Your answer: 215 mA
